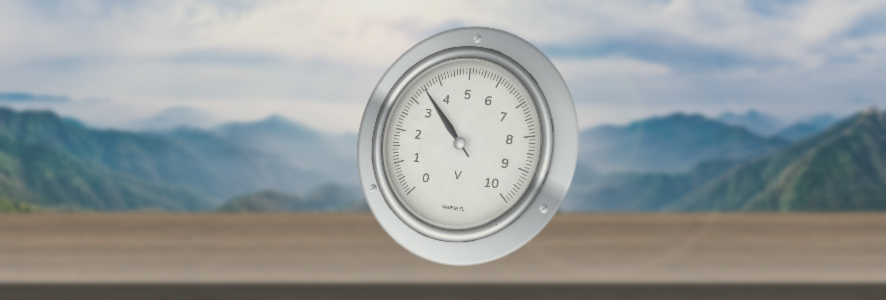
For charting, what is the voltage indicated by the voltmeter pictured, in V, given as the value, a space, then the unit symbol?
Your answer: 3.5 V
